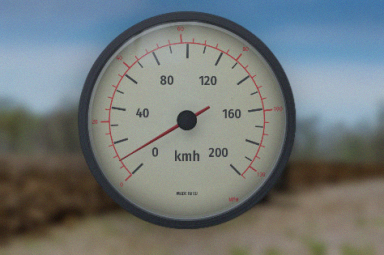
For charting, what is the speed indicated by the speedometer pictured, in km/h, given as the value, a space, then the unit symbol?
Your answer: 10 km/h
